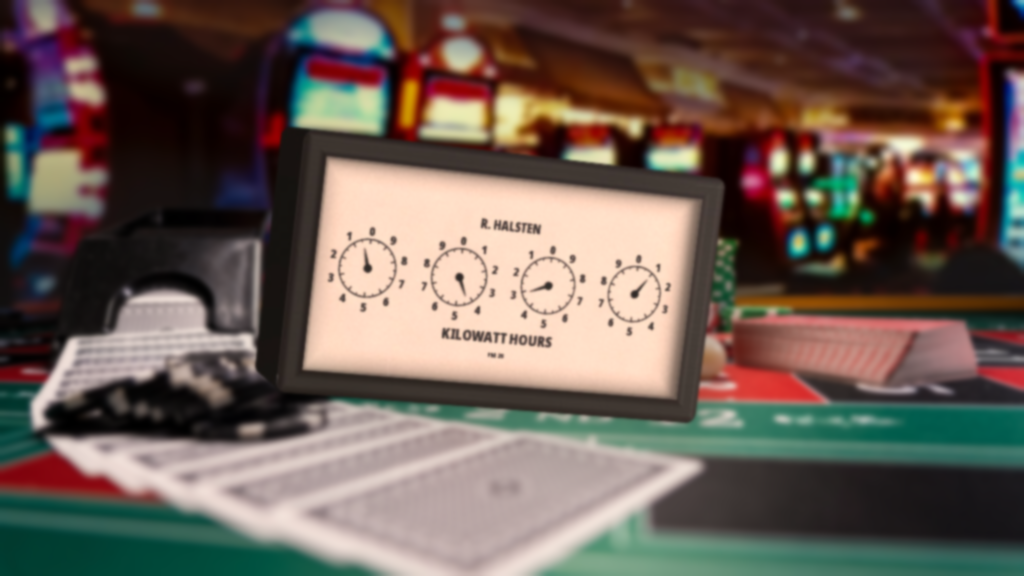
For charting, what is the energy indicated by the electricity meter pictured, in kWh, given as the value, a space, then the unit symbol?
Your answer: 431 kWh
